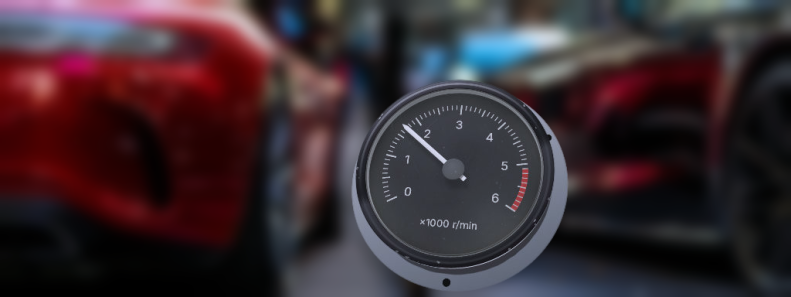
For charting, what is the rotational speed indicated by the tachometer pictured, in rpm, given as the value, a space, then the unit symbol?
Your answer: 1700 rpm
